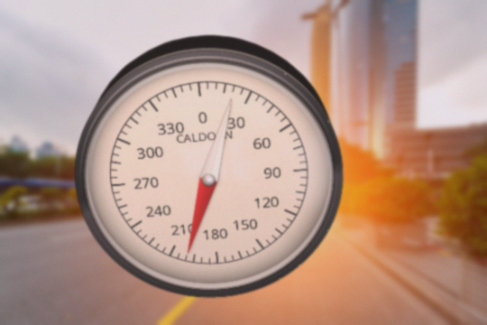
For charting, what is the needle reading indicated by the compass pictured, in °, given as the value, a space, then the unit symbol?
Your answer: 200 °
